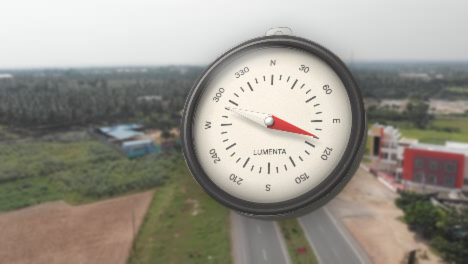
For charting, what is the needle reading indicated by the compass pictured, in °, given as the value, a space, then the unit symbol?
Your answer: 110 °
